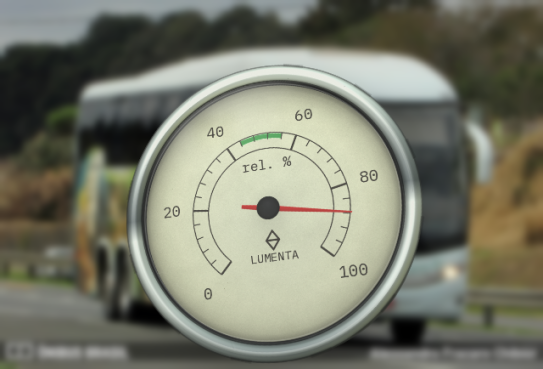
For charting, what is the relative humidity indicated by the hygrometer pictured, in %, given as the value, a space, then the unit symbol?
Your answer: 88 %
